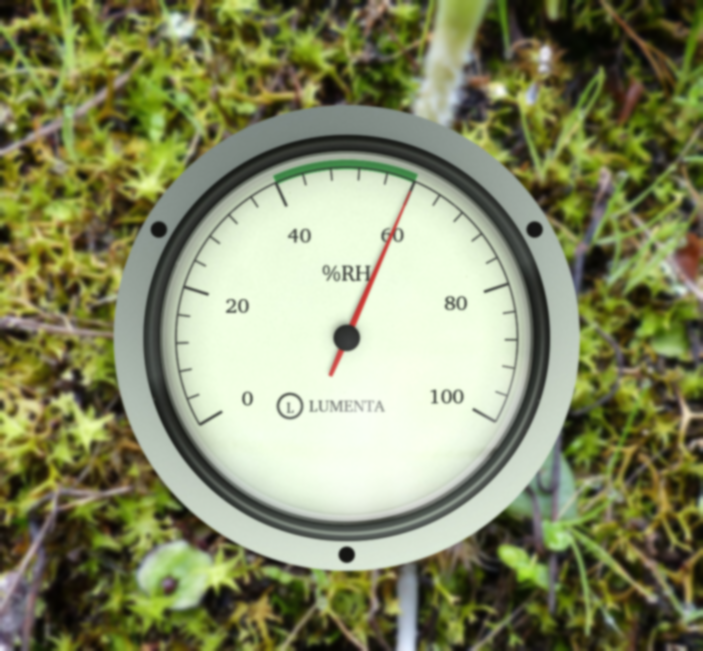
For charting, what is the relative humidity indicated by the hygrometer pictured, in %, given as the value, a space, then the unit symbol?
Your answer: 60 %
